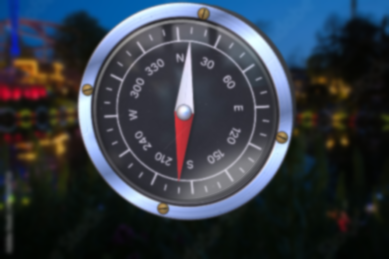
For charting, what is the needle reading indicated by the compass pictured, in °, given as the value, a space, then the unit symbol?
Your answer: 190 °
